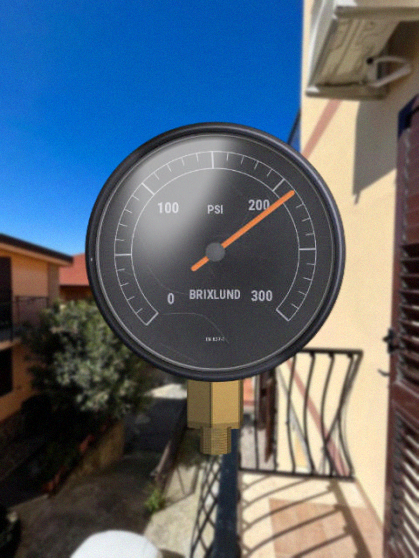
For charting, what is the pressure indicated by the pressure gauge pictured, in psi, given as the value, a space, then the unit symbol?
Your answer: 210 psi
